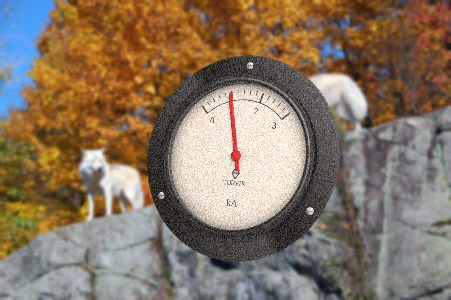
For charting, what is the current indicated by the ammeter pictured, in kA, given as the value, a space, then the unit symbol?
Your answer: 1 kA
